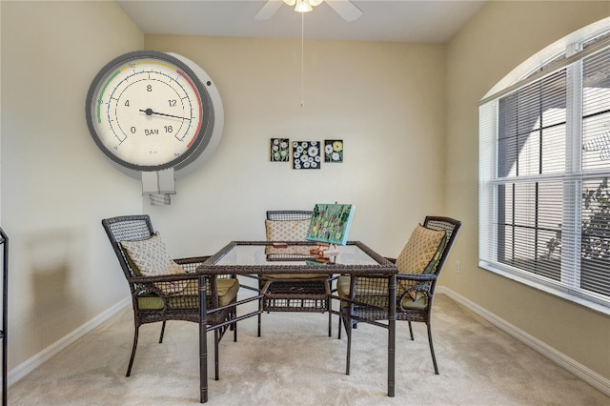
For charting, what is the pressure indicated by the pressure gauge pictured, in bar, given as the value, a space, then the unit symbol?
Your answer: 14 bar
